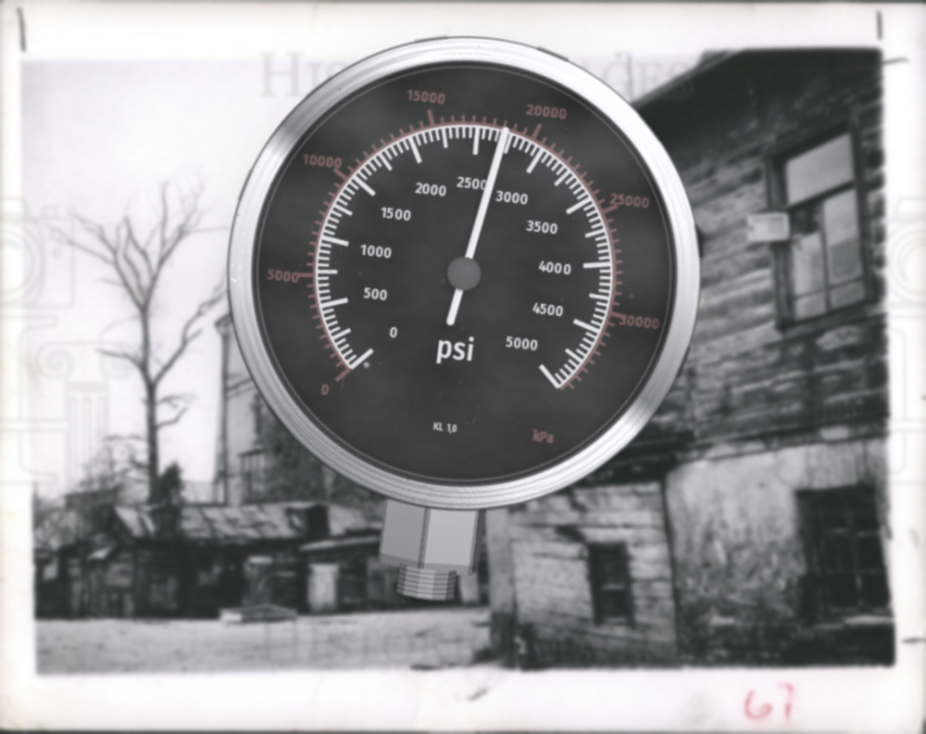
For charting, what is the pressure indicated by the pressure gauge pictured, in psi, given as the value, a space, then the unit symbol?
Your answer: 2700 psi
